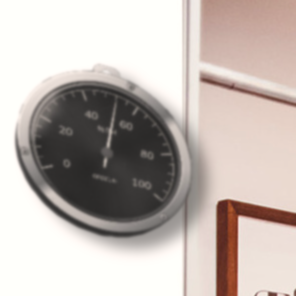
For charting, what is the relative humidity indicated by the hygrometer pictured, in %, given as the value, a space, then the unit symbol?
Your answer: 52 %
